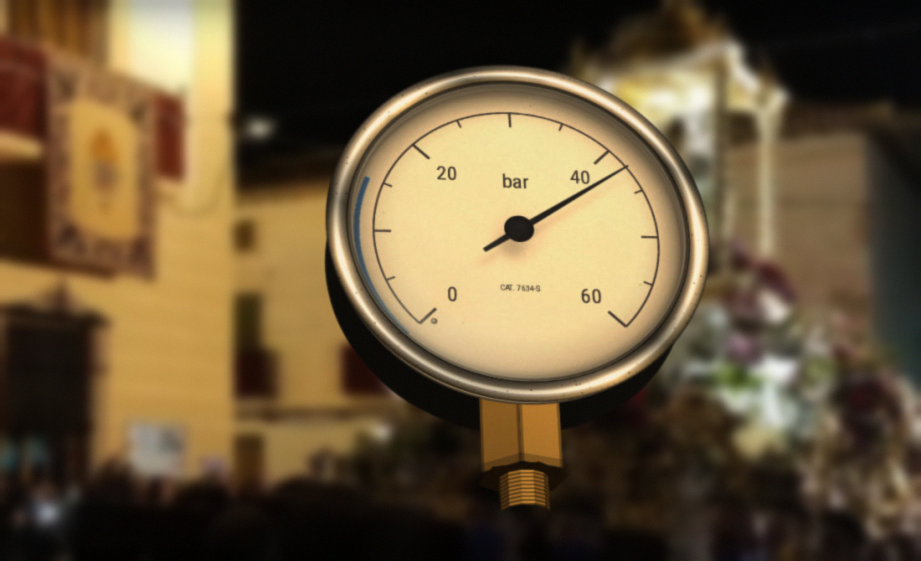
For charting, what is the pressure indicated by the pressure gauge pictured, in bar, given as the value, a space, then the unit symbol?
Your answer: 42.5 bar
